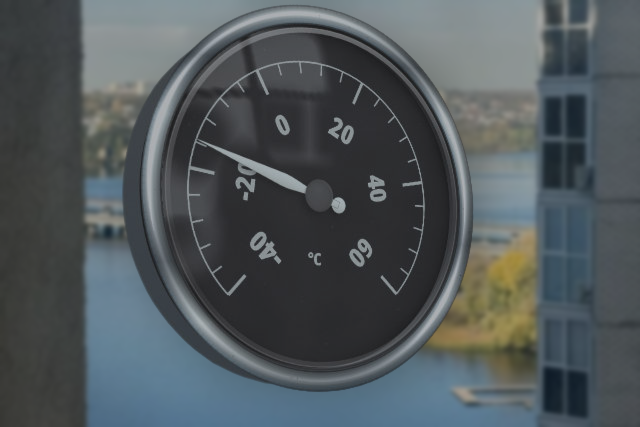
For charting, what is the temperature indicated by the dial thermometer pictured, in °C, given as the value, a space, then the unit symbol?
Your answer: -16 °C
